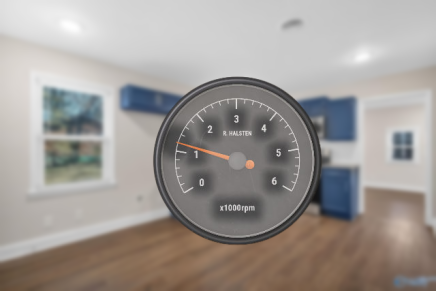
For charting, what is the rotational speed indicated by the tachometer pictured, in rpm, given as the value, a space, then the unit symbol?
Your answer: 1200 rpm
